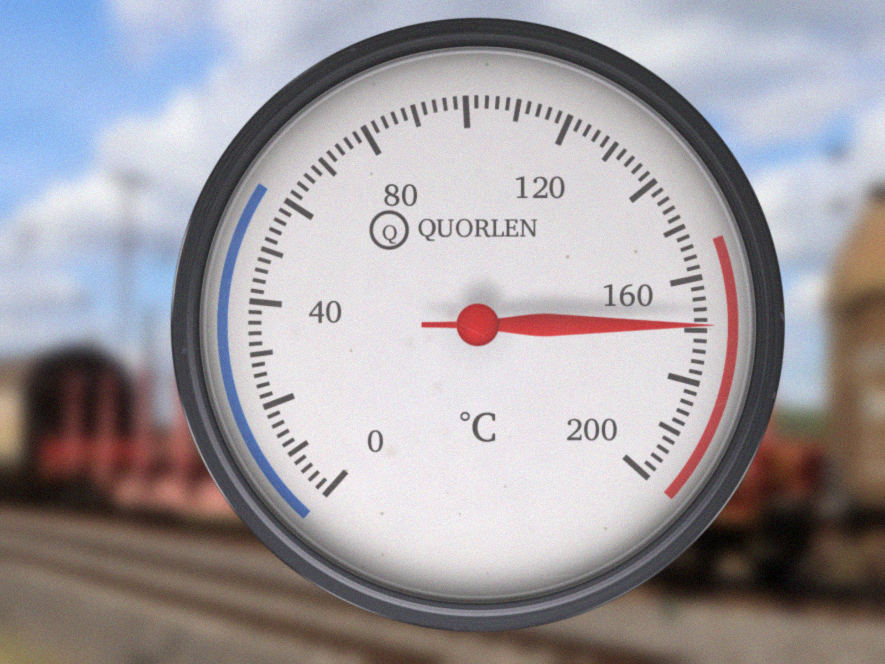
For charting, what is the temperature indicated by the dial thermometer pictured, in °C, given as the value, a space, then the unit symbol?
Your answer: 169 °C
